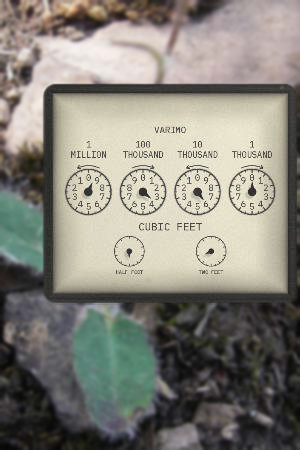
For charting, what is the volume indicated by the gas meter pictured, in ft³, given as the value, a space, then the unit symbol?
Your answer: 936000 ft³
